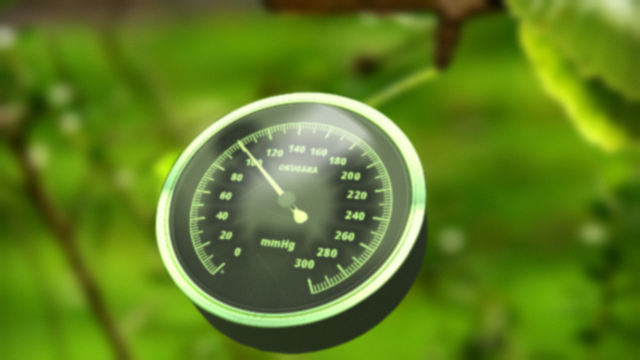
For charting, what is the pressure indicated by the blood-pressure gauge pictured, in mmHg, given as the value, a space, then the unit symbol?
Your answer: 100 mmHg
